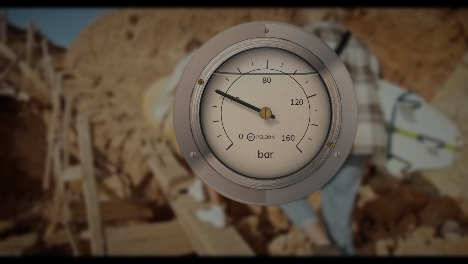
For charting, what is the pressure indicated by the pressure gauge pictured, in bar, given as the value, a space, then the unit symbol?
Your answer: 40 bar
